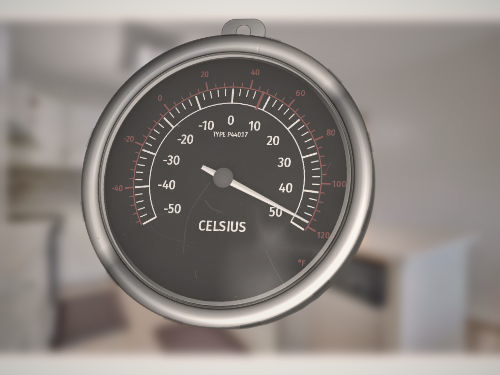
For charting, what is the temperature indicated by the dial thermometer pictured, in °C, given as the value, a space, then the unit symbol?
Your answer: 48 °C
